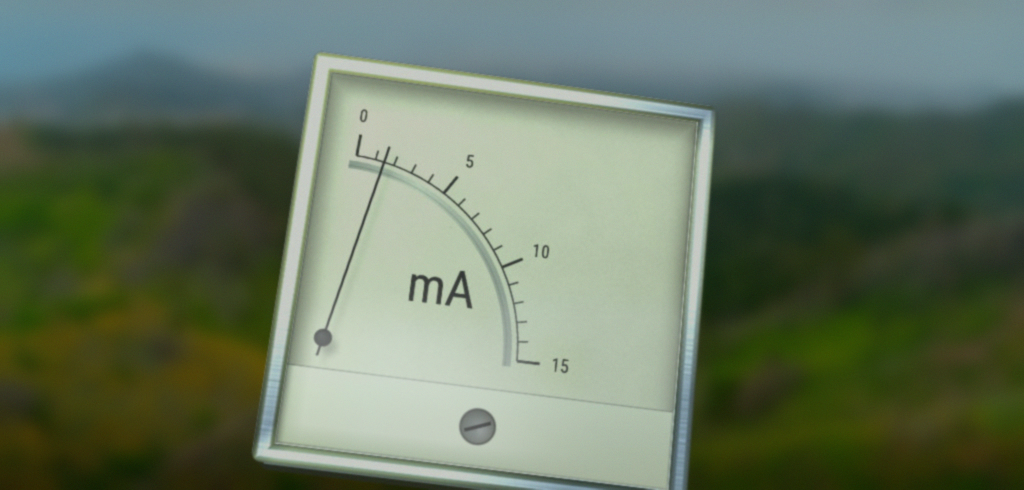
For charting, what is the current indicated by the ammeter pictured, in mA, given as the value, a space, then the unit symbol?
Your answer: 1.5 mA
